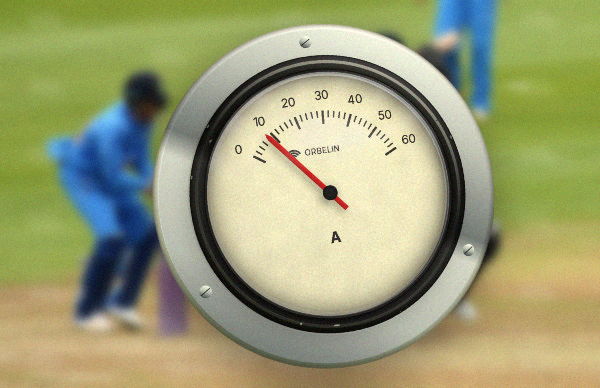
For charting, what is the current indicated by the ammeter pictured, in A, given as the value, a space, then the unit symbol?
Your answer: 8 A
